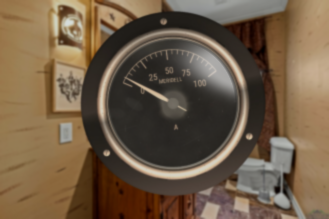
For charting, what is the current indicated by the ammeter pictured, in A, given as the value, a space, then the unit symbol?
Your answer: 5 A
